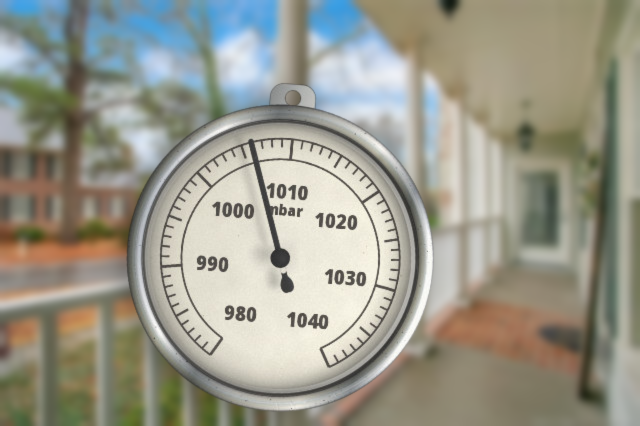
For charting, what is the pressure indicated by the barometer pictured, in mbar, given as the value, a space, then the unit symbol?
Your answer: 1006 mbar
